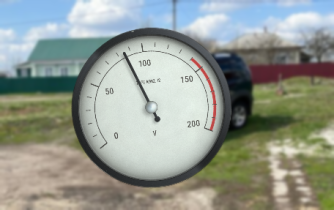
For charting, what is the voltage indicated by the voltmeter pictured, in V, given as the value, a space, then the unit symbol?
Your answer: 85 V
